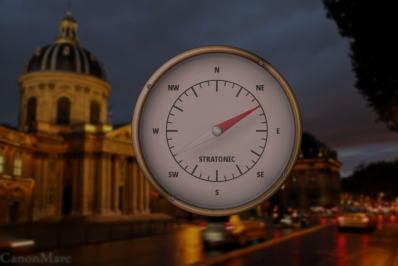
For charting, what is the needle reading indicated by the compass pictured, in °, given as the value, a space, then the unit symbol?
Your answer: 60 °
